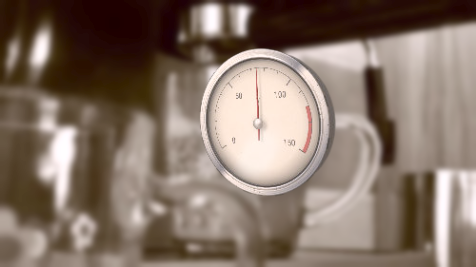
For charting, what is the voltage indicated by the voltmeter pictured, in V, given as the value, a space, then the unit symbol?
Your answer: 75 V
